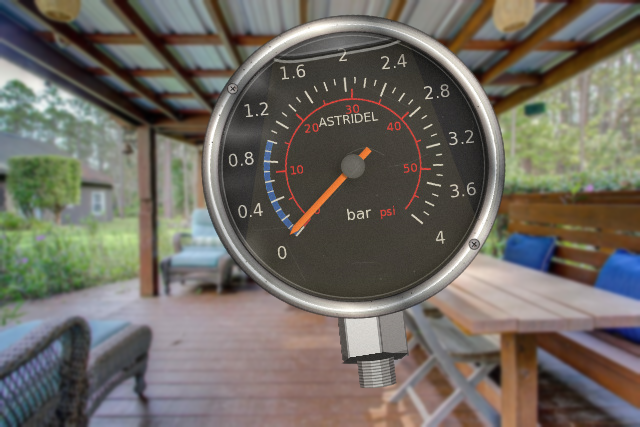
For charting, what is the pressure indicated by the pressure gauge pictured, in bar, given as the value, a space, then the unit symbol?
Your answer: 0.05 bar
